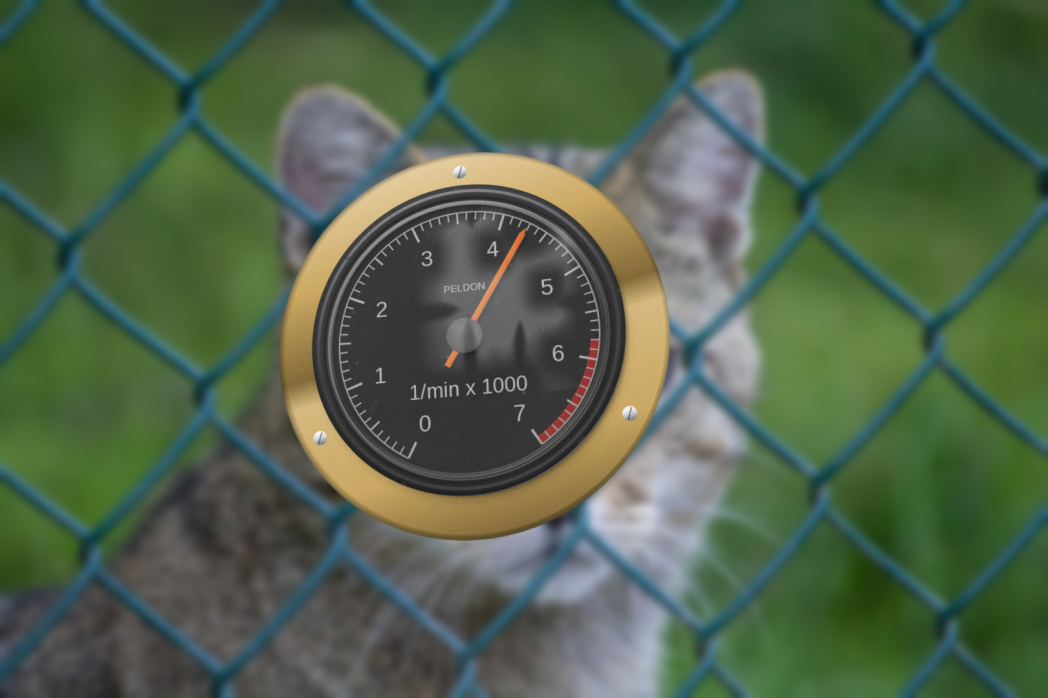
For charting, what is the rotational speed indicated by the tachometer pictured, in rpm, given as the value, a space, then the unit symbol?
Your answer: 4300 rpm
